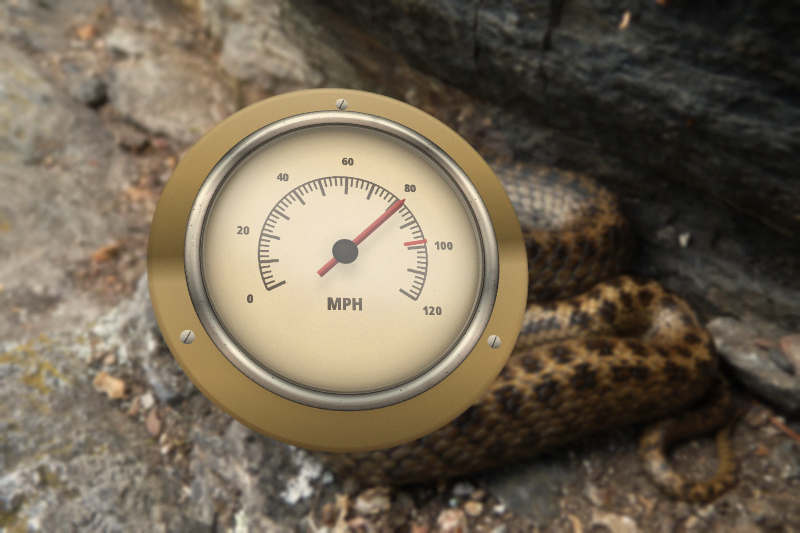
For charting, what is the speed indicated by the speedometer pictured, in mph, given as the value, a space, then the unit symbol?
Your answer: 82 mph
